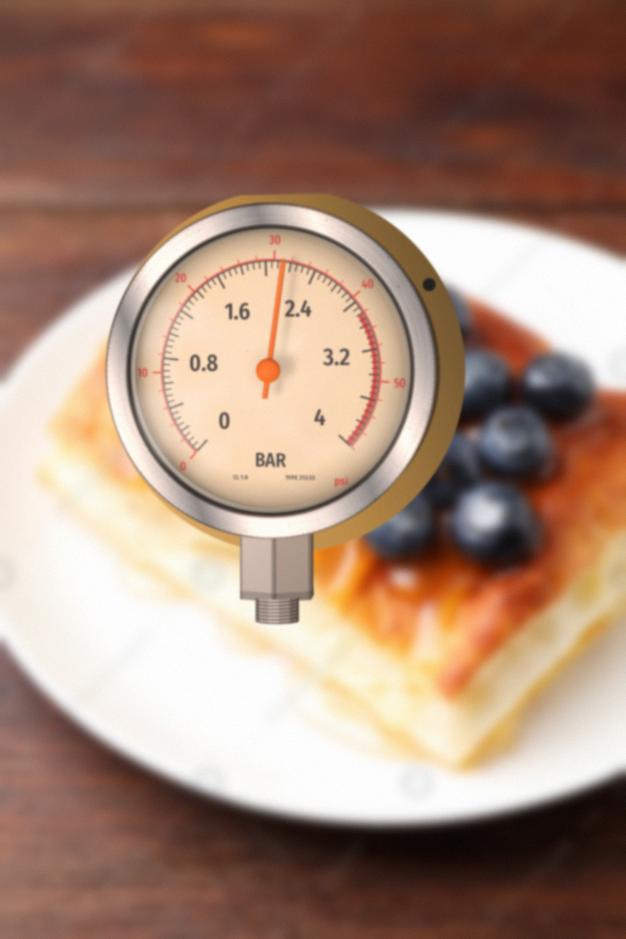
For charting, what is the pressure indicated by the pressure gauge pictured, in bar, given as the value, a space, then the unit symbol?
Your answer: 2.15 bar
